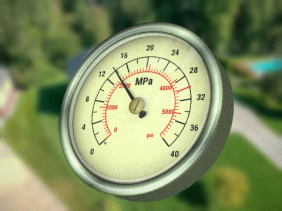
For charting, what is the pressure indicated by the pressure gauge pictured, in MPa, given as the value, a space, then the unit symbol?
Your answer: 14 MPa
